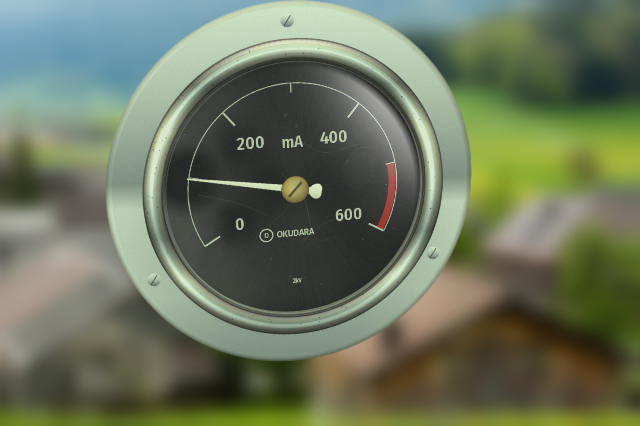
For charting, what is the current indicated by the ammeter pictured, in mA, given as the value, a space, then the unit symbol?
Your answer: 100 mA
